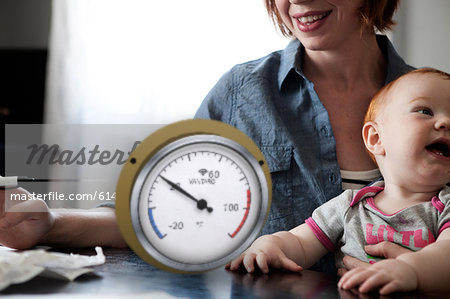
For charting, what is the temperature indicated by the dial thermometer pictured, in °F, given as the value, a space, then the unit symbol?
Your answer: 20 °F
